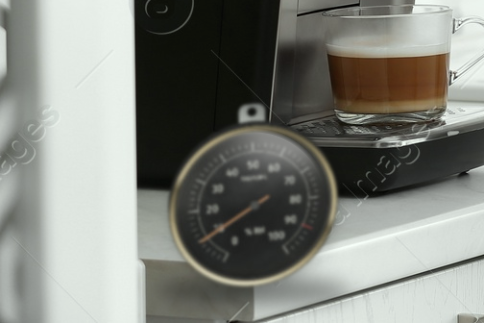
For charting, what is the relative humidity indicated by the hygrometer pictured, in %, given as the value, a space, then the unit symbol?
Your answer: 10 %
